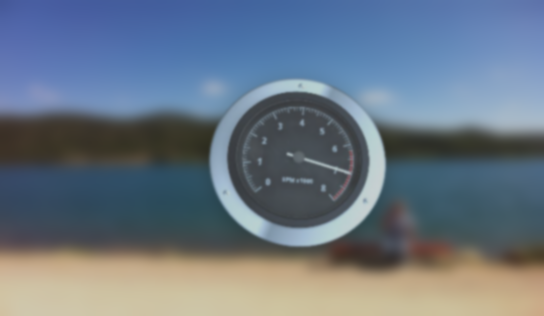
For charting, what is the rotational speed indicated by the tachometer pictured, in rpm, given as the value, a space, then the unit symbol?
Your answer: 7000 rpm
